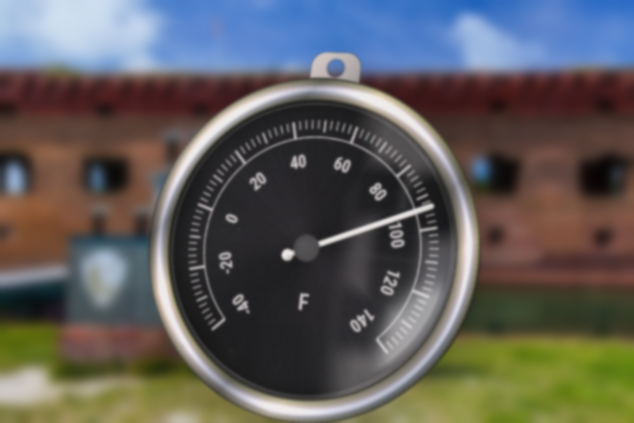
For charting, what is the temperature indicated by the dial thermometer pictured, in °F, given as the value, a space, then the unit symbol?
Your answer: 94 °F
